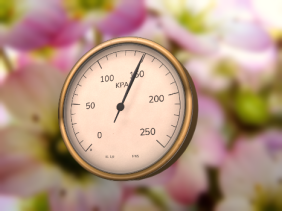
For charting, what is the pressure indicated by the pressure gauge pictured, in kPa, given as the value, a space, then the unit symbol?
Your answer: 150 kPa
